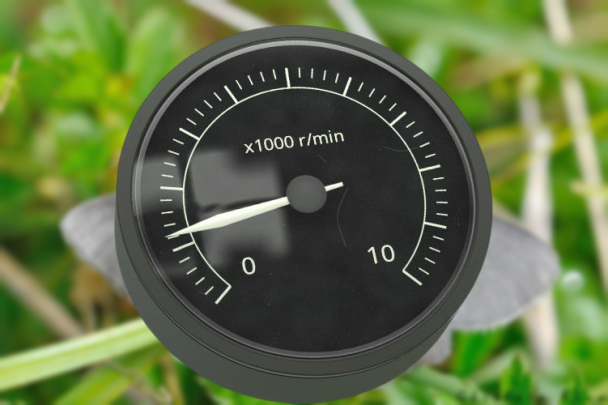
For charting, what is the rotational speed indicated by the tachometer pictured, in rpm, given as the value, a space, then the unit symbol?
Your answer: 1200 rpm
